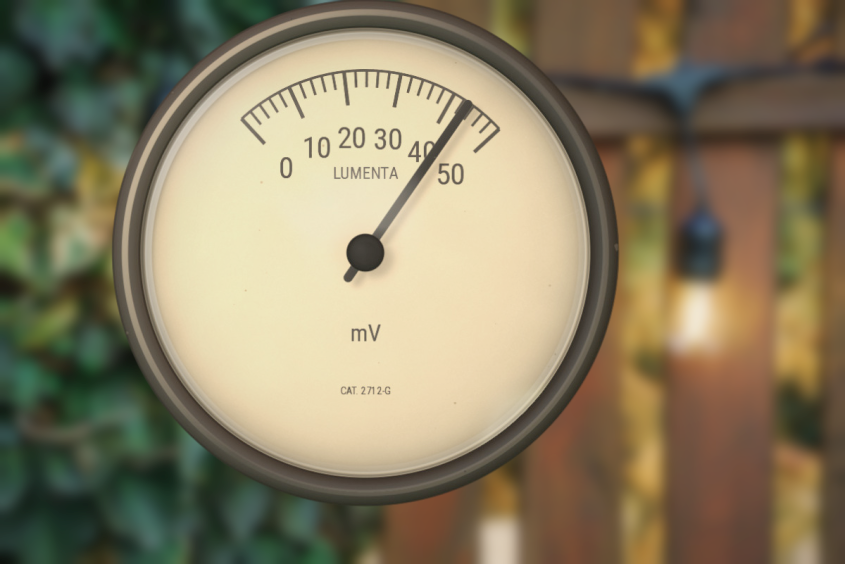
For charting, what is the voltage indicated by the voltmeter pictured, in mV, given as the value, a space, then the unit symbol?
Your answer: 43 mV
